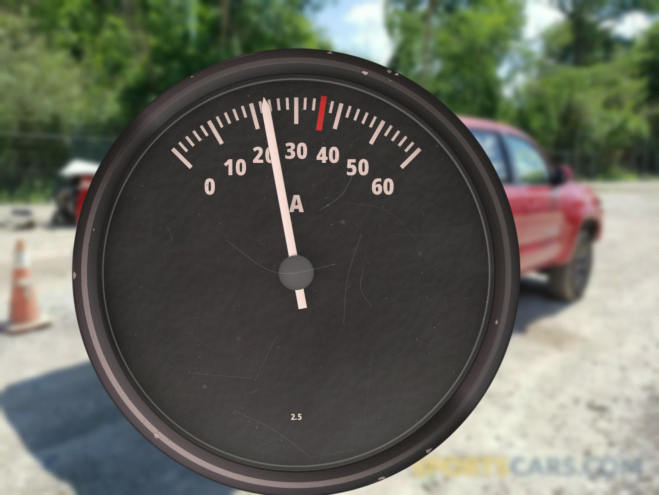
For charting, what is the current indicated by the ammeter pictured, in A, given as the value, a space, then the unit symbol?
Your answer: 23 A
